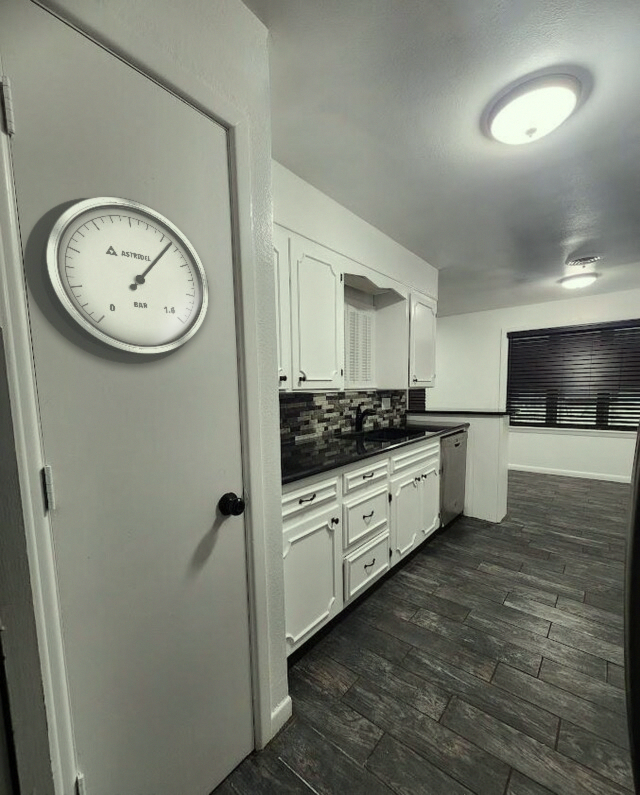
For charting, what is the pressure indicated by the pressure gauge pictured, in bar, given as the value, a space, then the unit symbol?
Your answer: 1.05 bar
